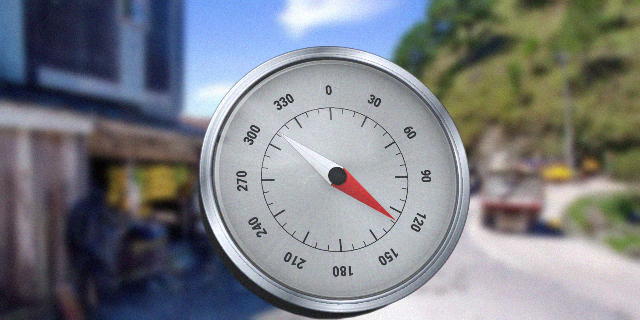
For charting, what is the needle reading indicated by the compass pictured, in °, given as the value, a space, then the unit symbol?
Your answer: 130 °
